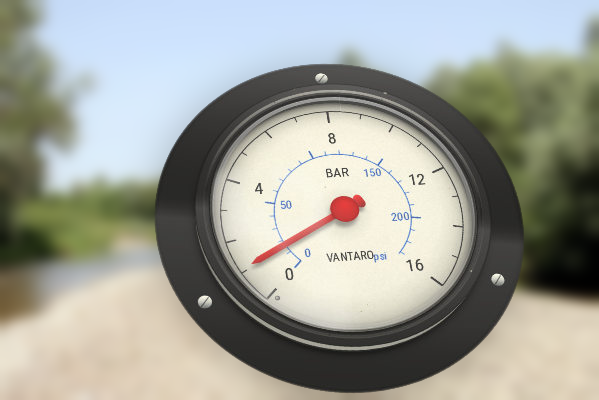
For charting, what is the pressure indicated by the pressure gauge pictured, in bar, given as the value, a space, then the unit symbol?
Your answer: 1 bar
